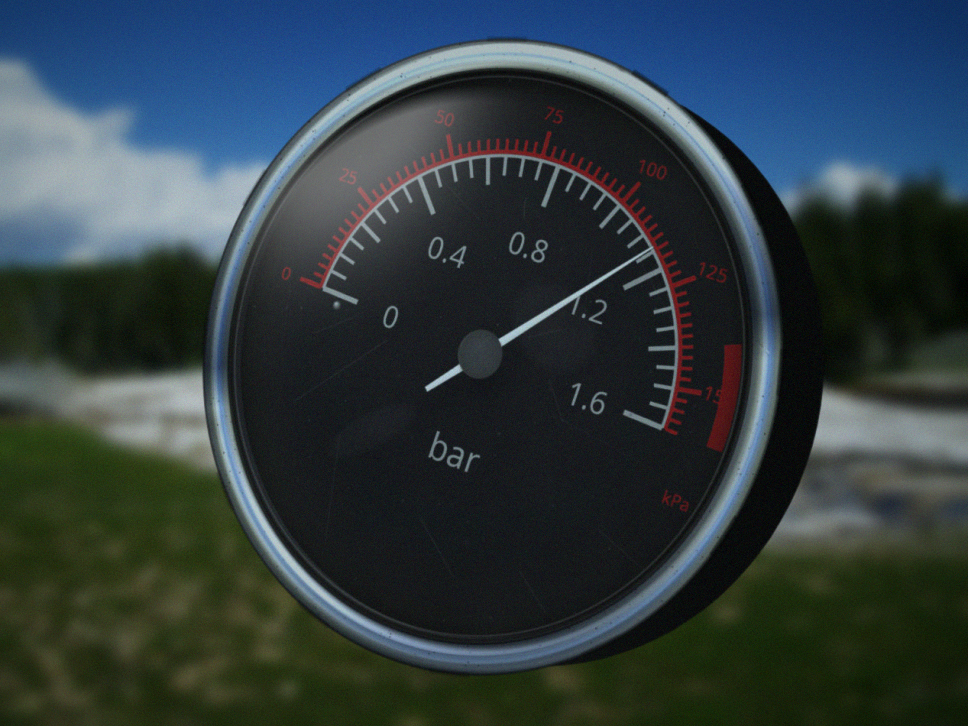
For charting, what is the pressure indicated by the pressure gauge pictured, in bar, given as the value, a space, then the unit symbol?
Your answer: 1.15 bar
